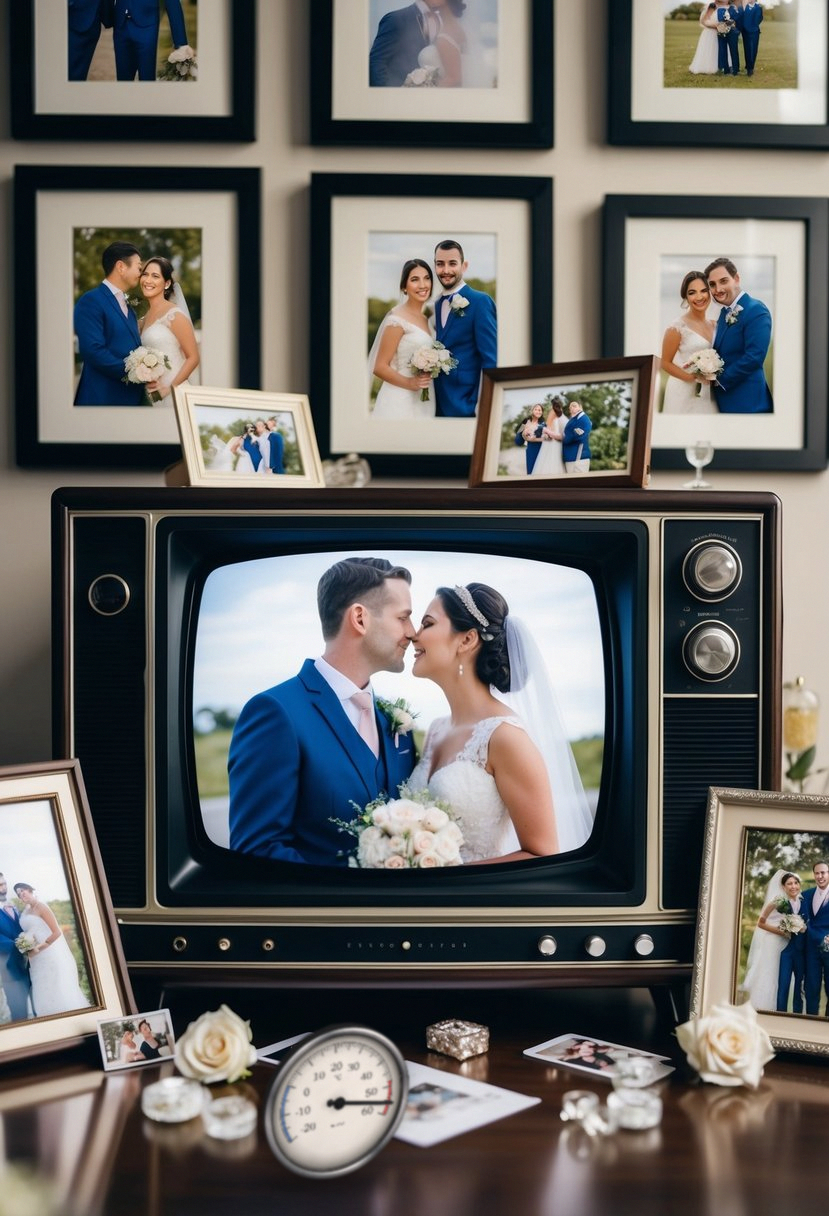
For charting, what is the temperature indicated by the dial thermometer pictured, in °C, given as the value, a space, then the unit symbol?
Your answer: 55 °C
